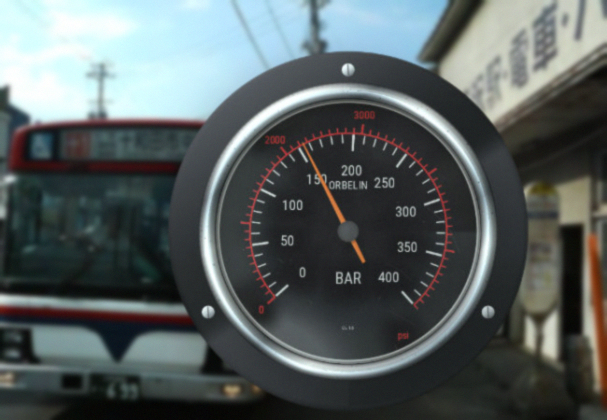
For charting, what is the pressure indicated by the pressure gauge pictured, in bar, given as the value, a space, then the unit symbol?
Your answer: 155 bar
